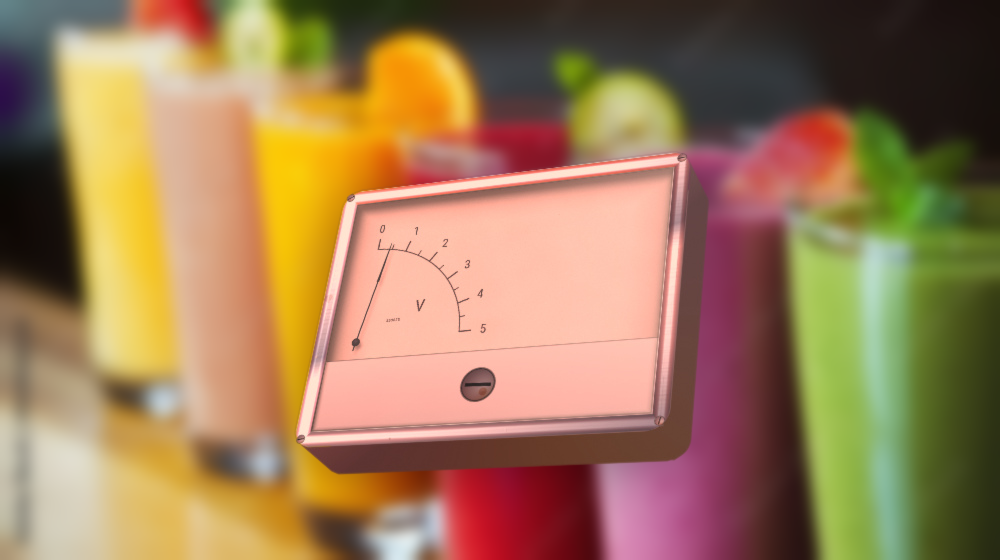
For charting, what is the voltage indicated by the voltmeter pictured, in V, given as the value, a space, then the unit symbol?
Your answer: 0.5 V
